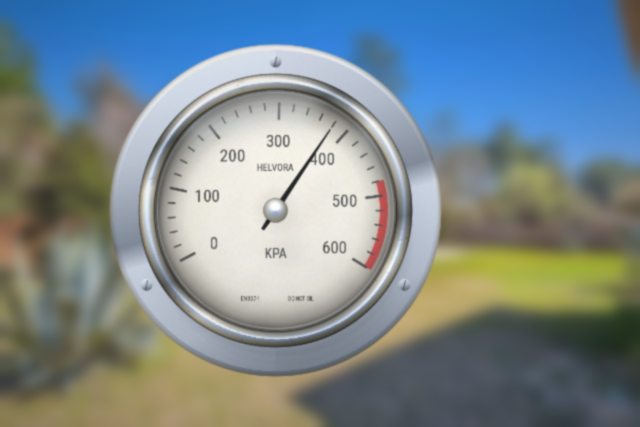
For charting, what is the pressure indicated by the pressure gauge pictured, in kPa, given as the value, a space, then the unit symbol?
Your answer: 380 kPa
